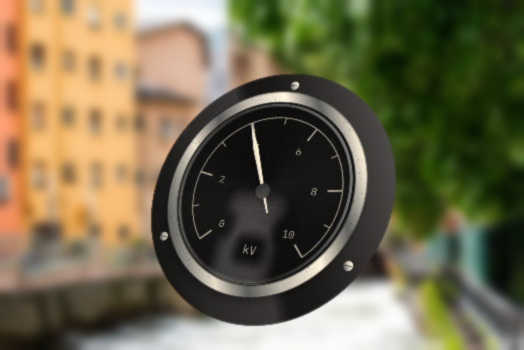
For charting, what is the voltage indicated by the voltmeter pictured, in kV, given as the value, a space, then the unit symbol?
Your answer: 4 kV
